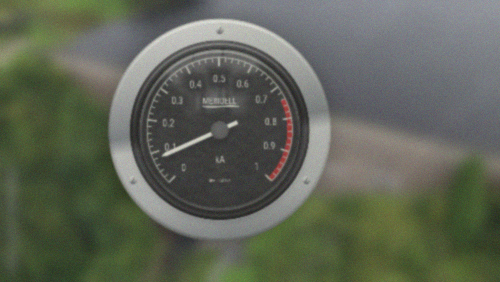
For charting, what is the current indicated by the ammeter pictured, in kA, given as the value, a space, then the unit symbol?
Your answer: 0.08 kA
